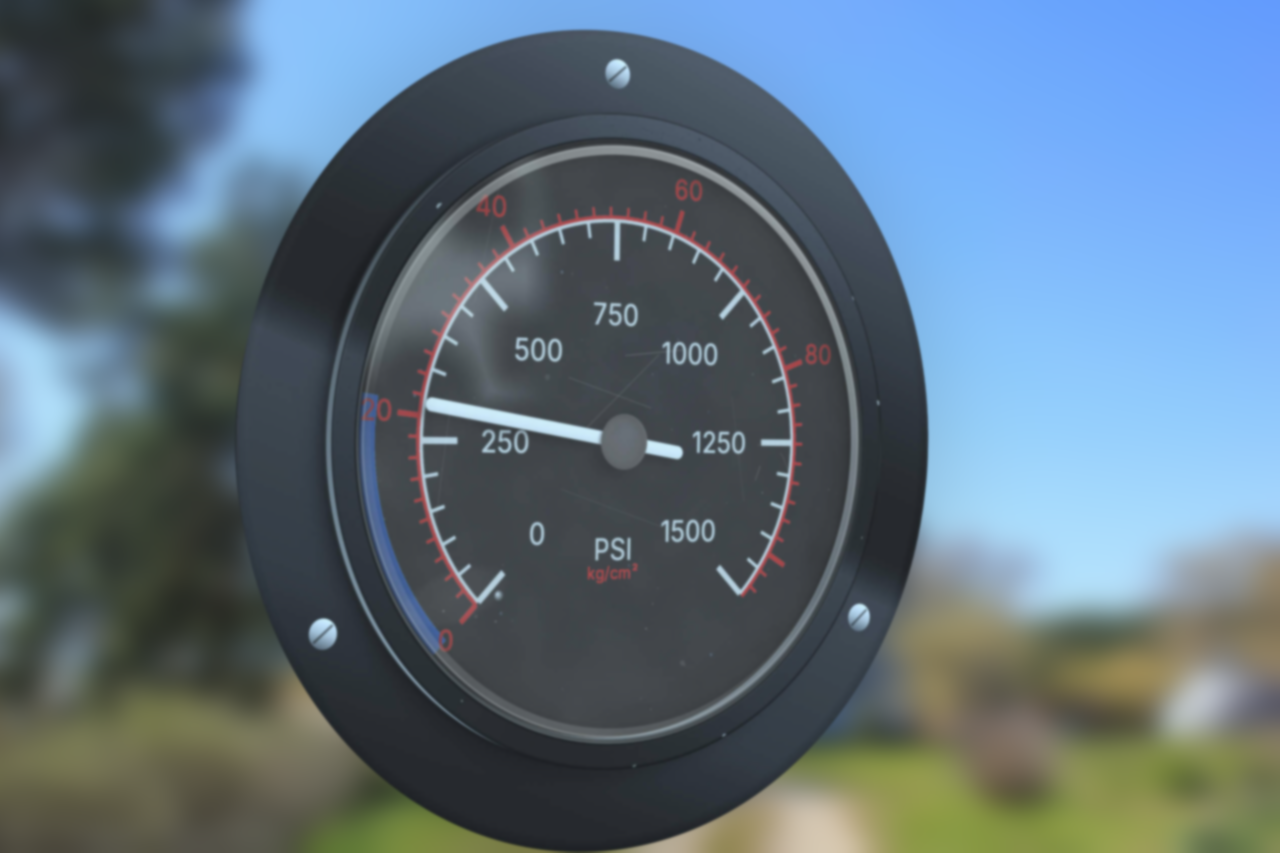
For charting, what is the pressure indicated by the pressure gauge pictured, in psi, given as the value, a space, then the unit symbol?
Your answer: 300 psi
